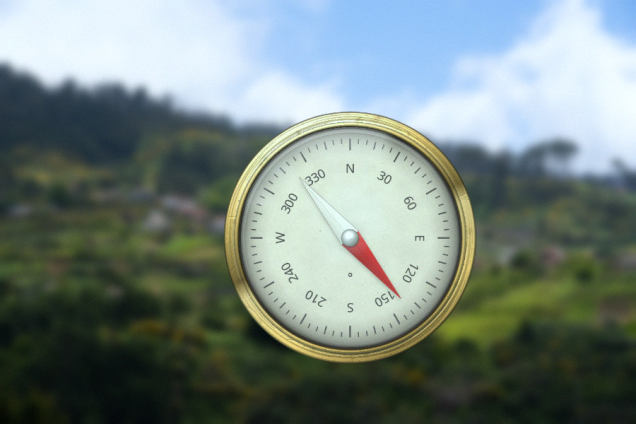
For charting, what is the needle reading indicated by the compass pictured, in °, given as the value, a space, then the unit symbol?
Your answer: 140 °
